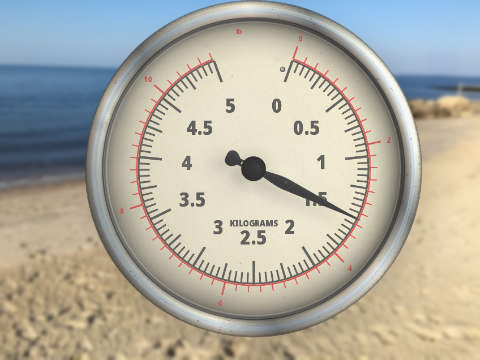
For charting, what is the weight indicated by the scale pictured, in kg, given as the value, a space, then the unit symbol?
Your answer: 1.5 kg
